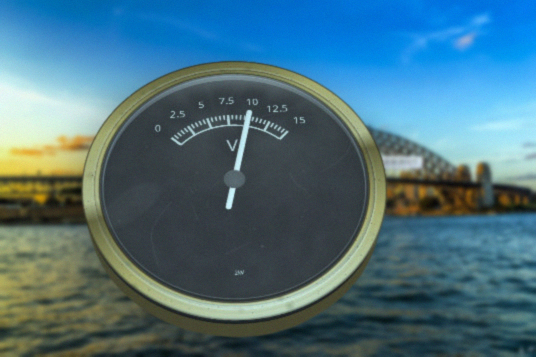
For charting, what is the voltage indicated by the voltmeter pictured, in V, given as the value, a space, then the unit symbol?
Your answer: 10 V
